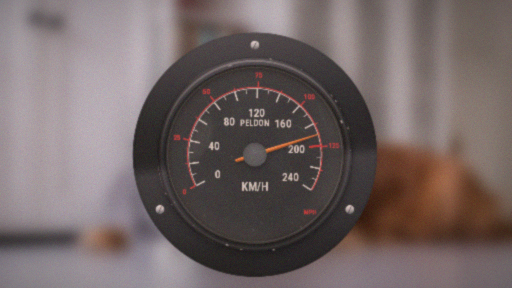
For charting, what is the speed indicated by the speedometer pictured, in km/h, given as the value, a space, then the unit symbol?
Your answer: 190 km/h
